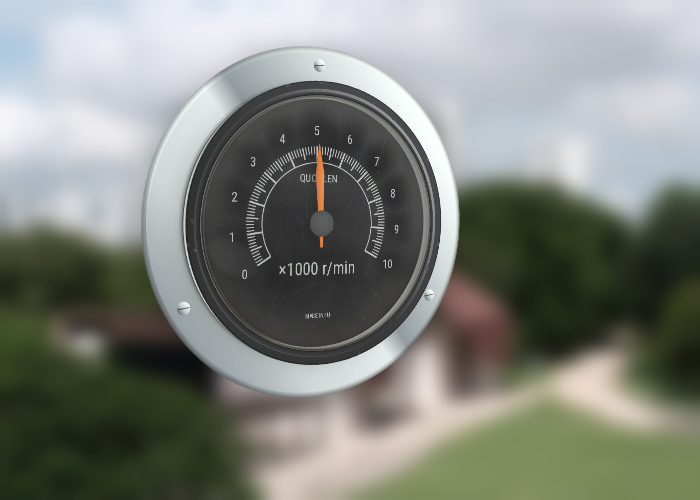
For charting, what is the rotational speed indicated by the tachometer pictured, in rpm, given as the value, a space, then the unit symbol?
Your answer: 5000 rpm
